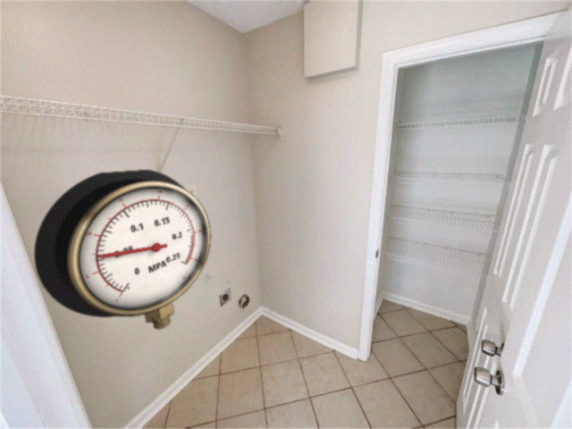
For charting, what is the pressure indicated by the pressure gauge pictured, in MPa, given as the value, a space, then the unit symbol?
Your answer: 0.05 MPa
